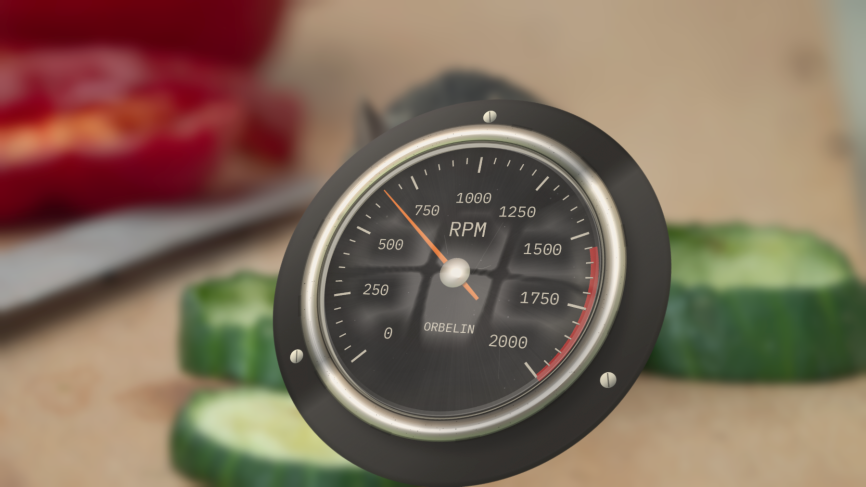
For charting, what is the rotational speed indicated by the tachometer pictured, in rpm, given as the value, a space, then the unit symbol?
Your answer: 650 rpm
